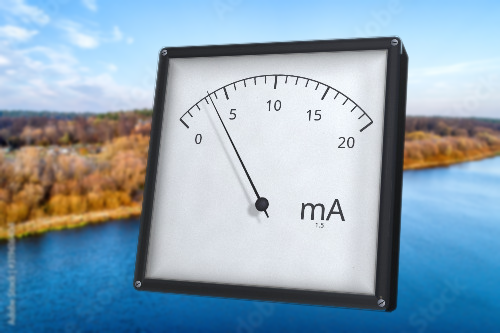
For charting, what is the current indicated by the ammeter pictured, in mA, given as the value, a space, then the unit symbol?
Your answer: 3.5 mA
